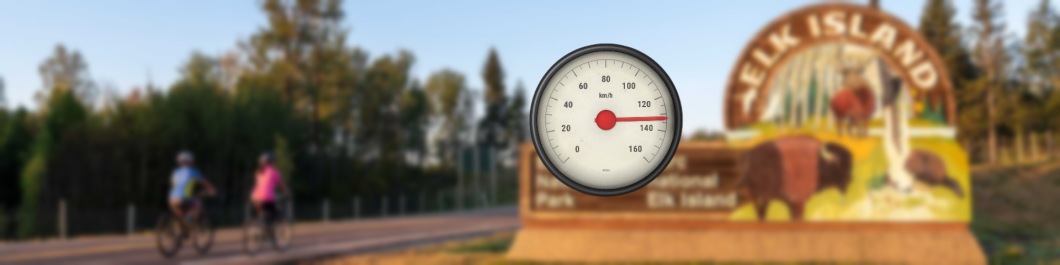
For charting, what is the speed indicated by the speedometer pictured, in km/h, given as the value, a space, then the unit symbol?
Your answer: 132.5 km/h
